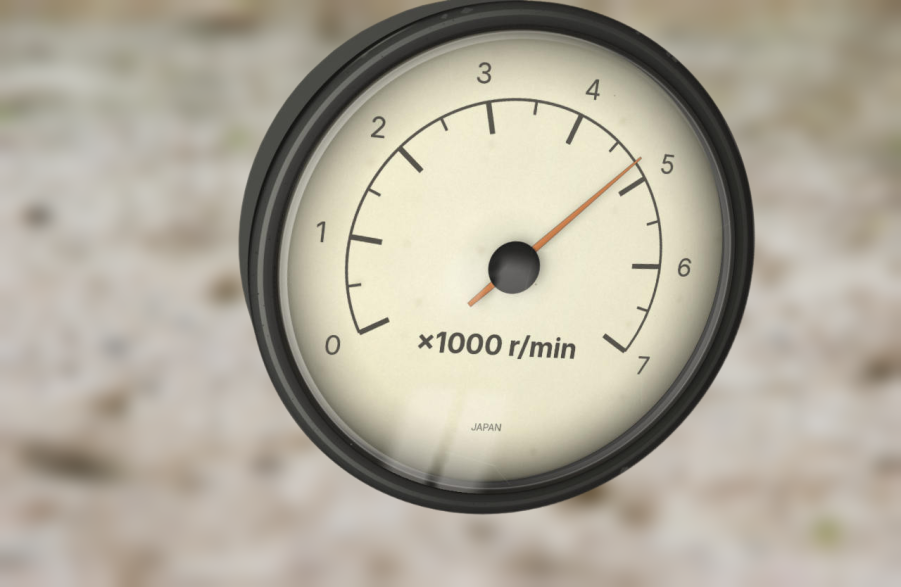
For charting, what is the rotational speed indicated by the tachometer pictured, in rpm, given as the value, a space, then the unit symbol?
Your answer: 4750 rpm
